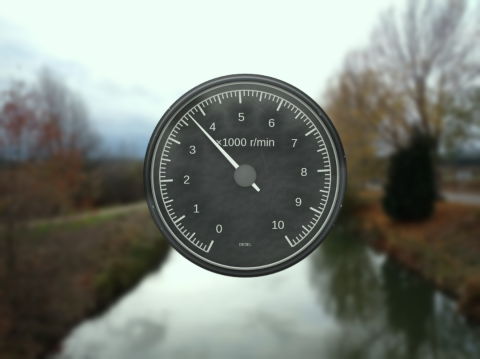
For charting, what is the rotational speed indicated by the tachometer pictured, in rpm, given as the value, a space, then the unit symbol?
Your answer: 3700 rpm
